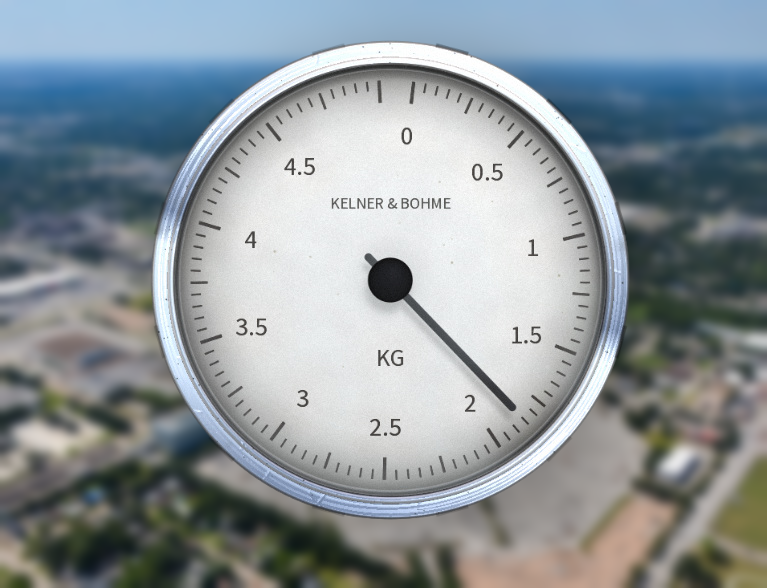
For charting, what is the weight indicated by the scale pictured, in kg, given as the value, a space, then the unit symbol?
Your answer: 1.85 kg
